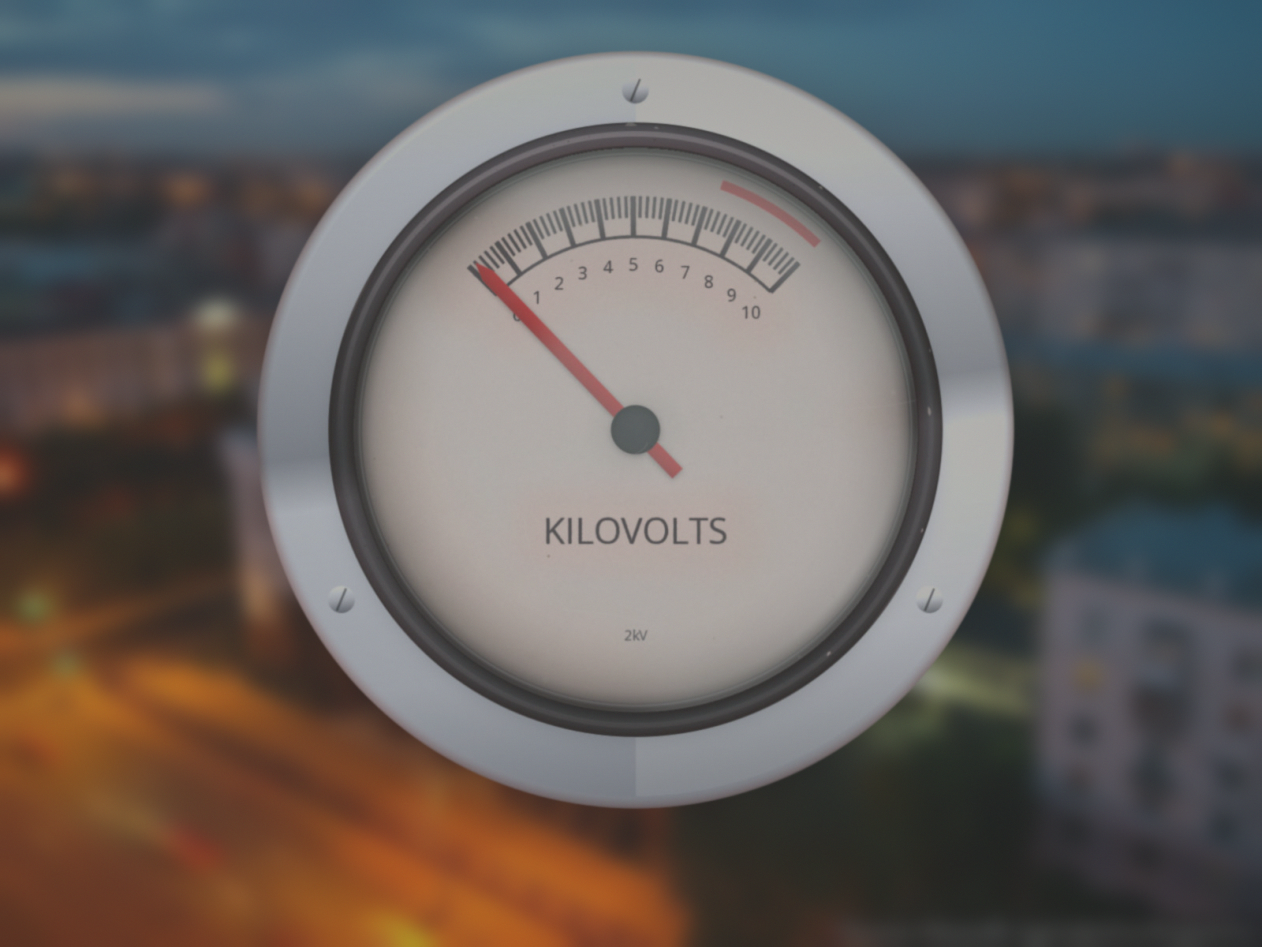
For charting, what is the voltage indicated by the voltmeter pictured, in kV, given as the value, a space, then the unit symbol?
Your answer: 0.2 kV
